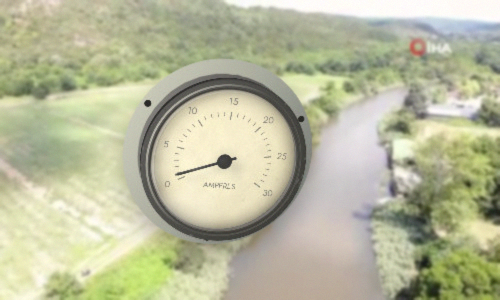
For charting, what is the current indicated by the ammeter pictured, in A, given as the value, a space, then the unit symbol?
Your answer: 1 A
